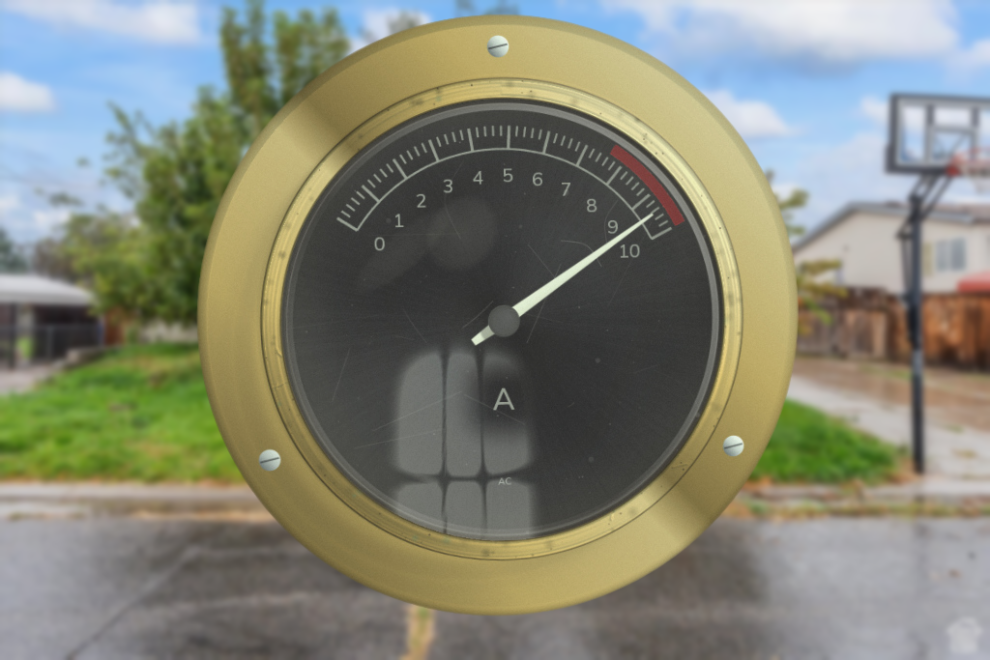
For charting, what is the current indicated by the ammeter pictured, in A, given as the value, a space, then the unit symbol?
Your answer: 9.4 A
